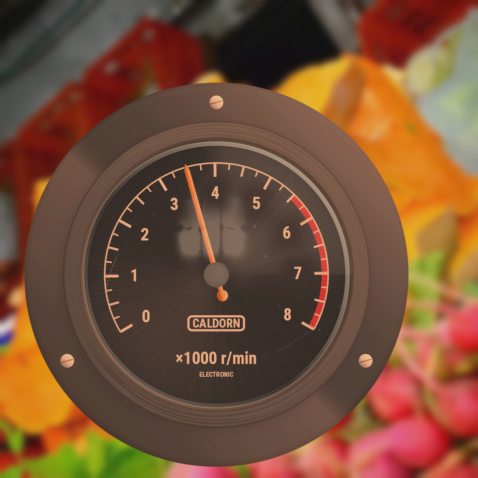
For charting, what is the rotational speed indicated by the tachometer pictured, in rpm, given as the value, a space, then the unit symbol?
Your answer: 3500 rpm
